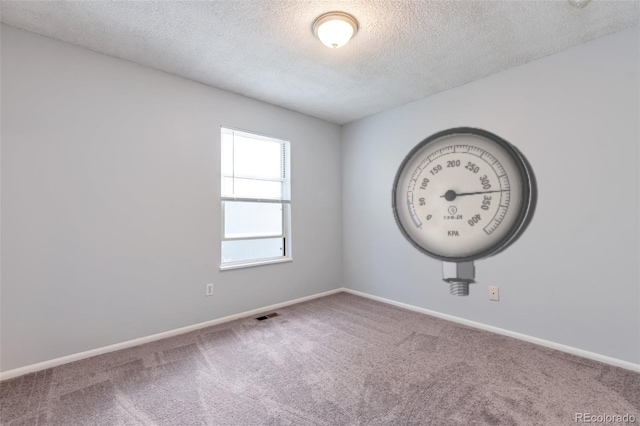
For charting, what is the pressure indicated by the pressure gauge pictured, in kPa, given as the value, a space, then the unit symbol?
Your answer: 325 kPa
